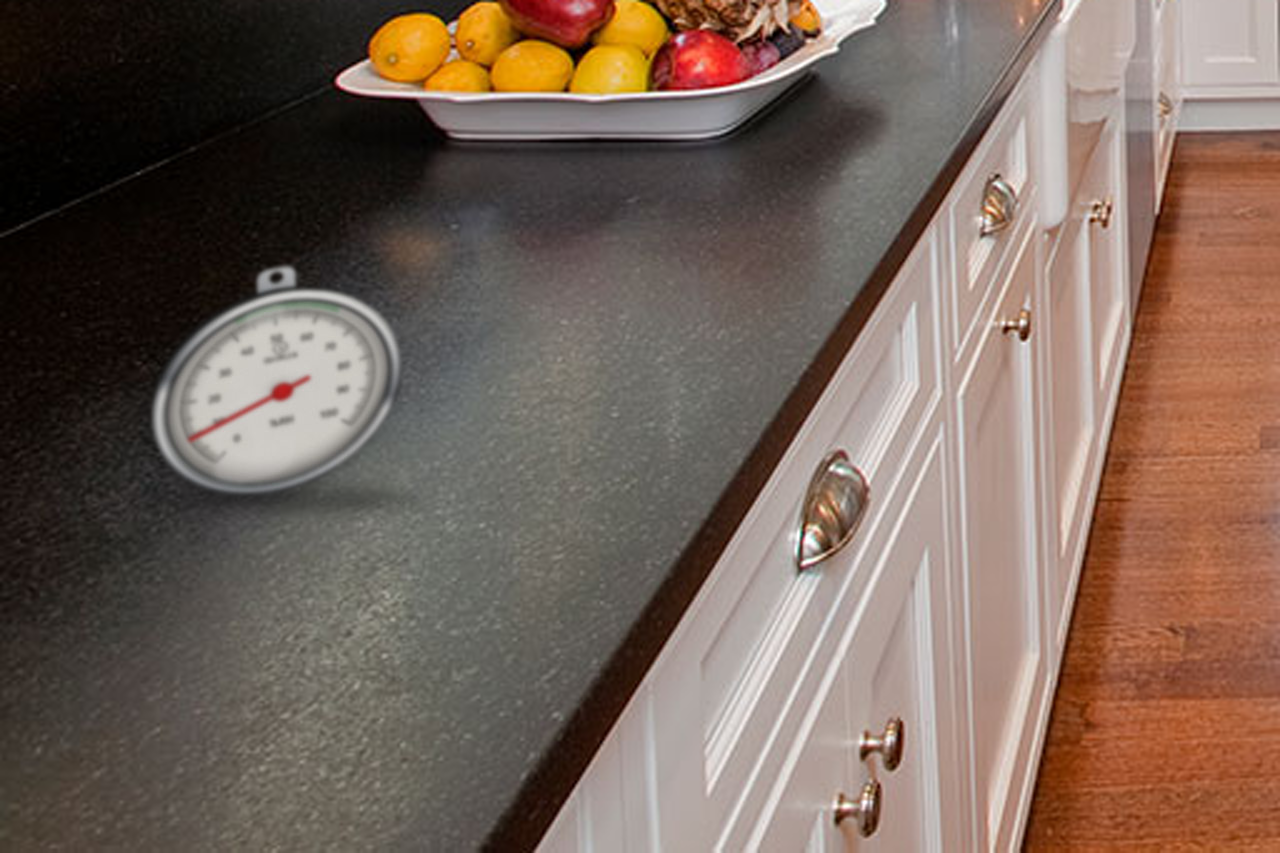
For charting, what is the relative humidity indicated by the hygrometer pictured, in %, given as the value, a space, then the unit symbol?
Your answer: 10 %
